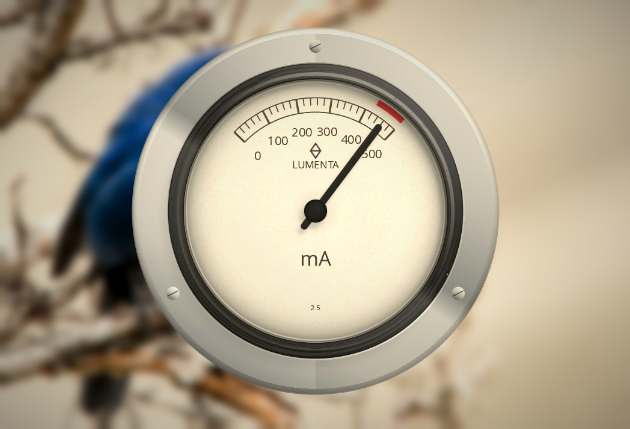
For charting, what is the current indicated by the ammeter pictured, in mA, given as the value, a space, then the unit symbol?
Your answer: 460 mA
